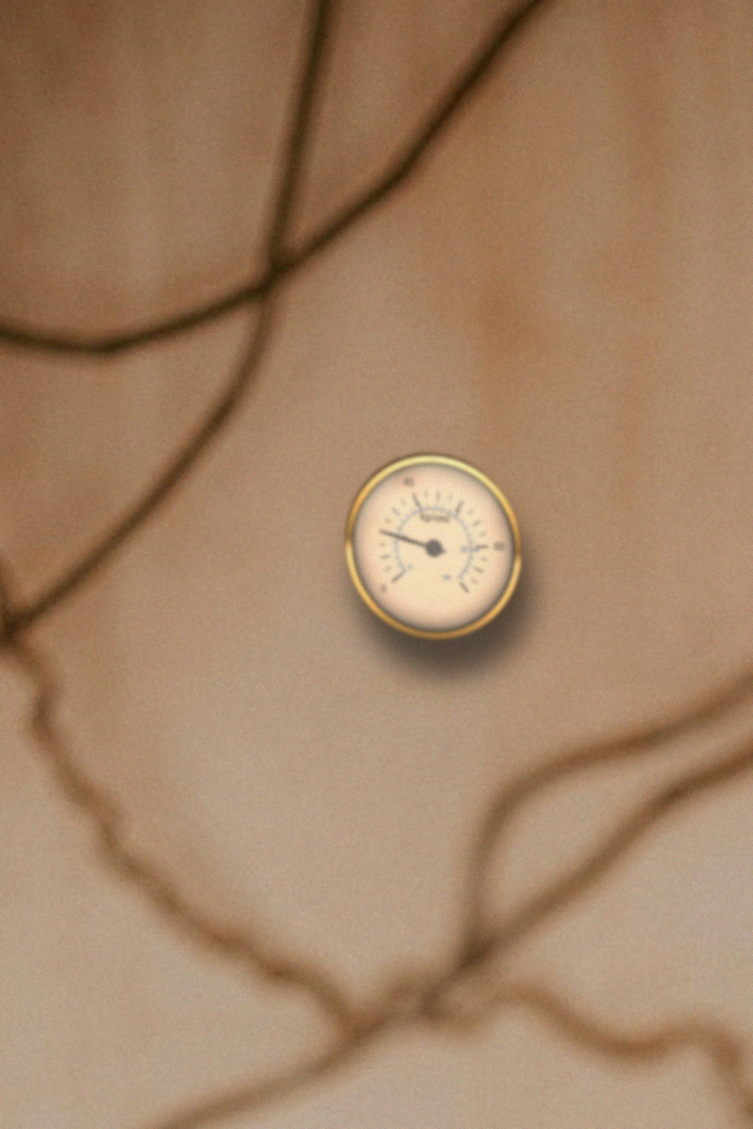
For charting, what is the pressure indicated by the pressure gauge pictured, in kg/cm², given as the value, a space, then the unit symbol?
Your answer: 20 kg/cm²
